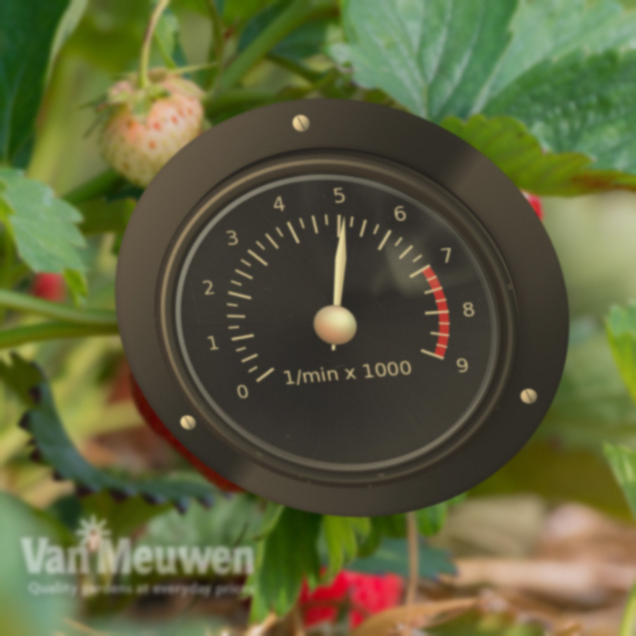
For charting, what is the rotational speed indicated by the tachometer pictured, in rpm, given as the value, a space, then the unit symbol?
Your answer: 5125 rpm
